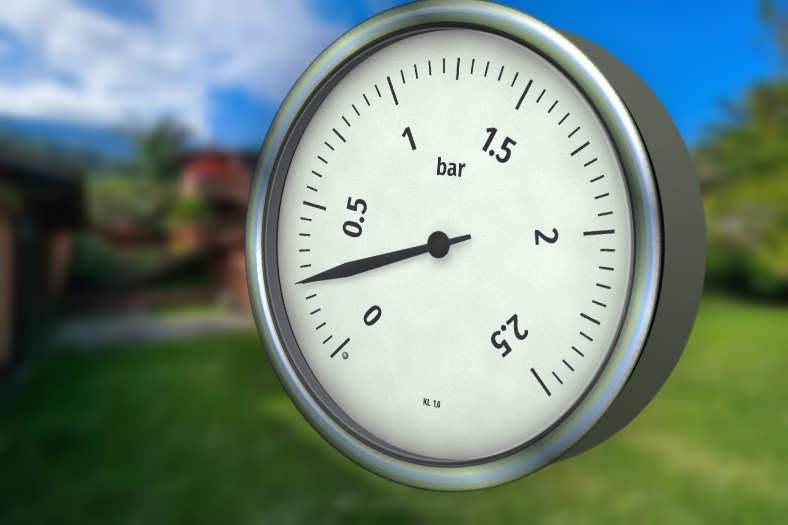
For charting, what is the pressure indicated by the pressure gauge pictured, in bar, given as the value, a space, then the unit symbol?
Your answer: 0.25 bar
